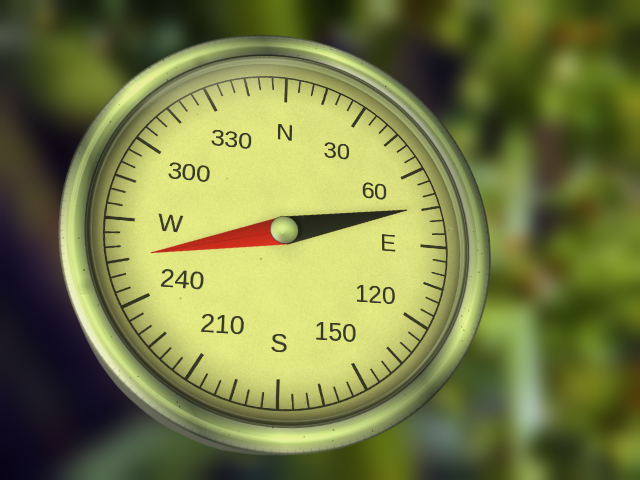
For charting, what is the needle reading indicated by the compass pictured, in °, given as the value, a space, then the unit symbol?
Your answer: 255 °
